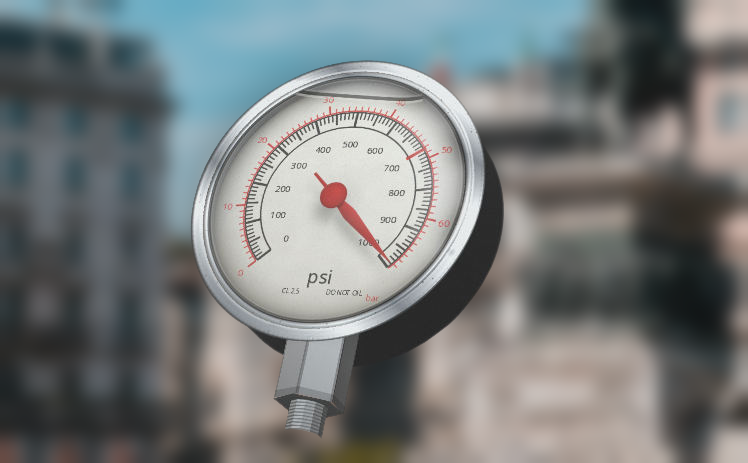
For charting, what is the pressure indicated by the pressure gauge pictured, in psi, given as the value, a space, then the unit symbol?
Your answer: 990 psi
